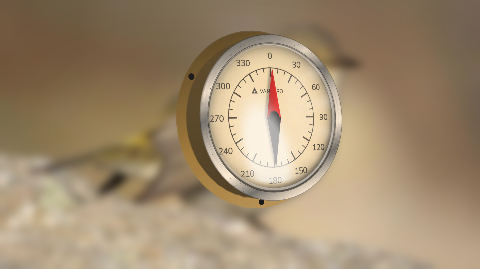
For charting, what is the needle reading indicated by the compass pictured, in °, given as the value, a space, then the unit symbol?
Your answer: 0 °
